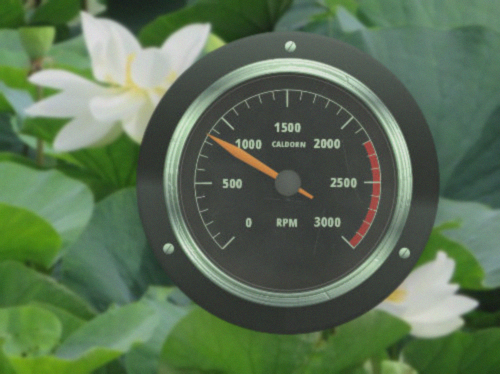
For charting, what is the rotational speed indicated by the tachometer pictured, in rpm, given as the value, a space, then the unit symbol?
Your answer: 850 rpm
